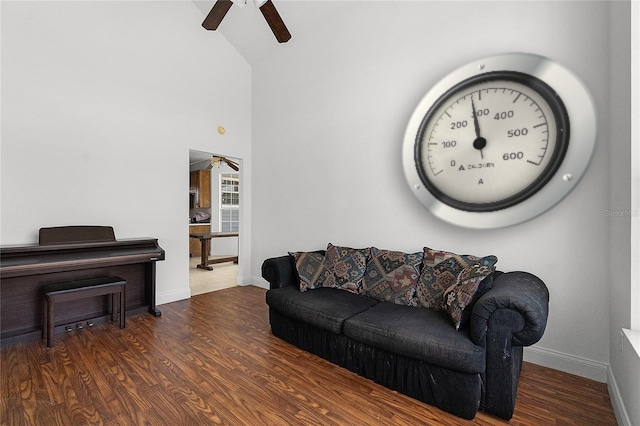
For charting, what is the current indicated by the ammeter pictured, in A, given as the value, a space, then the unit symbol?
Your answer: 280 A
